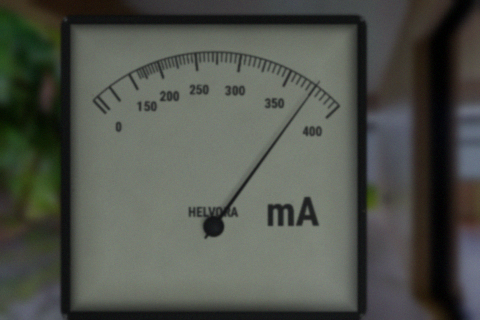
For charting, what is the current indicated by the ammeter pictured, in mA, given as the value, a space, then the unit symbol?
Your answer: 375 mA
